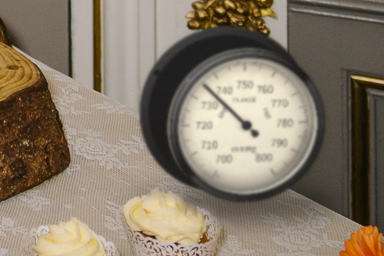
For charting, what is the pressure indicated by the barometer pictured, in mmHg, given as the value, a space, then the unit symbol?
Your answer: 735 mmHg
